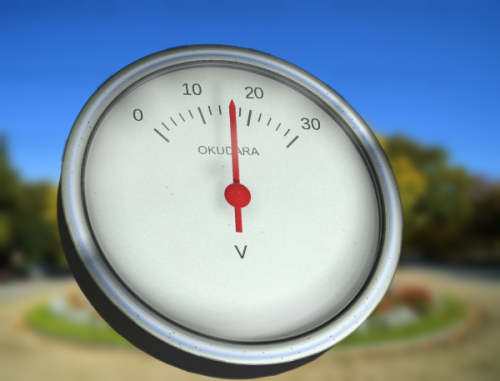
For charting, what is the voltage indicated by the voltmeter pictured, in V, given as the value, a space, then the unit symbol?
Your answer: 16 V
